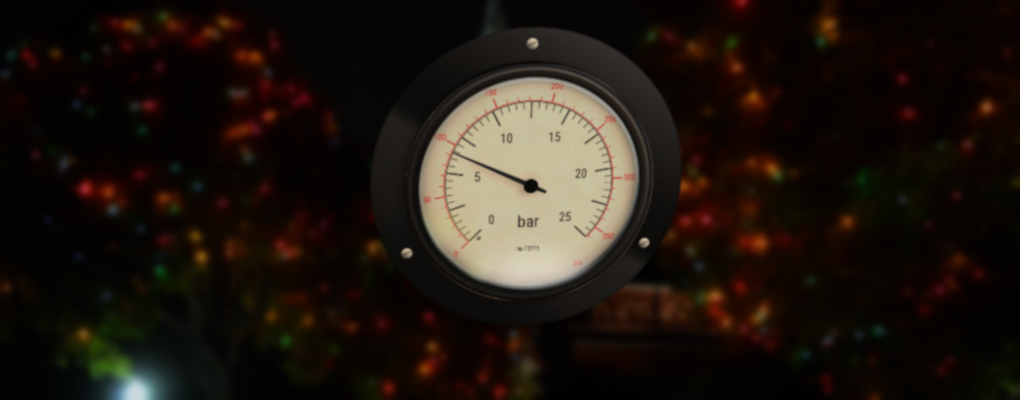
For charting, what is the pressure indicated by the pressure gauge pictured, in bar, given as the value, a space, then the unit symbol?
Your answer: 6.5 bar
